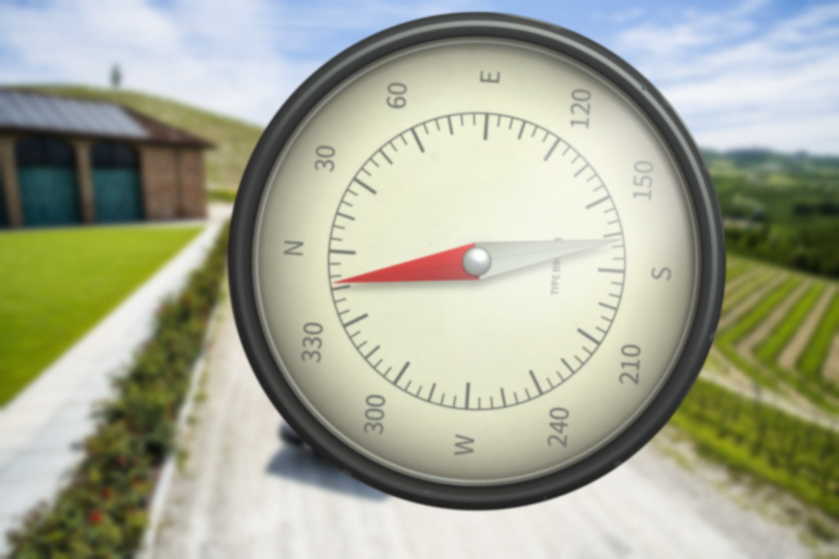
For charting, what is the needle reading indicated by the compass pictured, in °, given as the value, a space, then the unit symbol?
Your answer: 347.5 °
